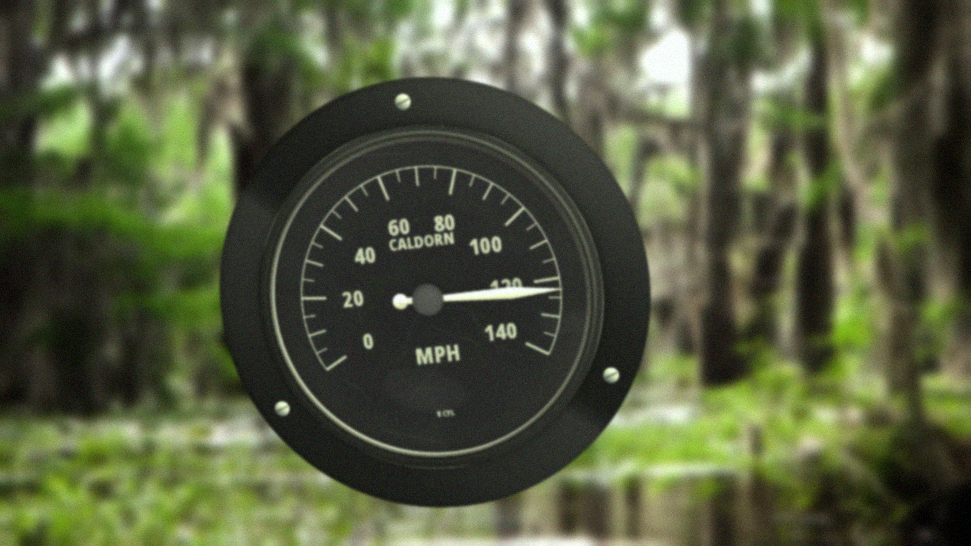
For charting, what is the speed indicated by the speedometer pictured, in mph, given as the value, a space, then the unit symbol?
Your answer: 122.5 mph
